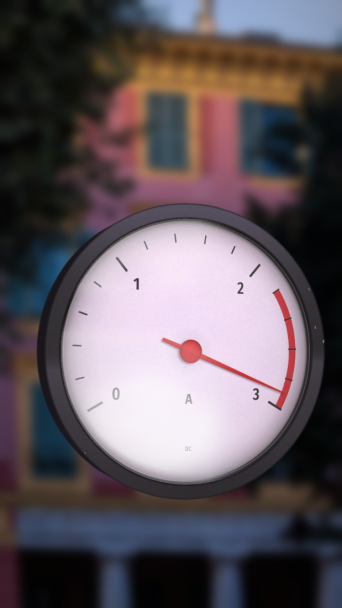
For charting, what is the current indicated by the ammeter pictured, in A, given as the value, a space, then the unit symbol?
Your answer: 2.9 A
